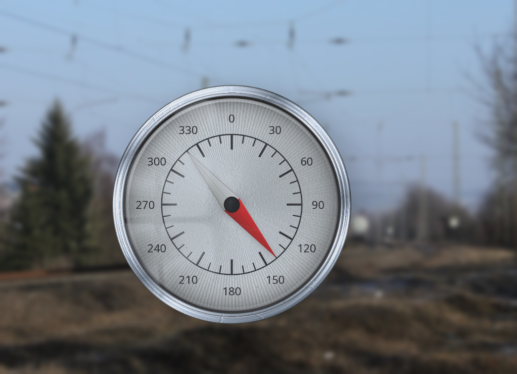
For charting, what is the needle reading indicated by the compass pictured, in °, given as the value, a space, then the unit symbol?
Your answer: 140 °
